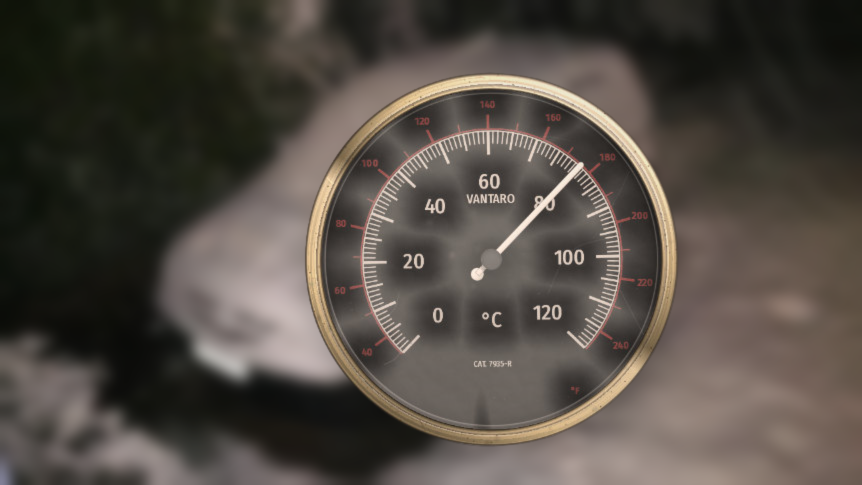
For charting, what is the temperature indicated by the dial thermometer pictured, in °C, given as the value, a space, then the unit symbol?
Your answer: 80 °C
